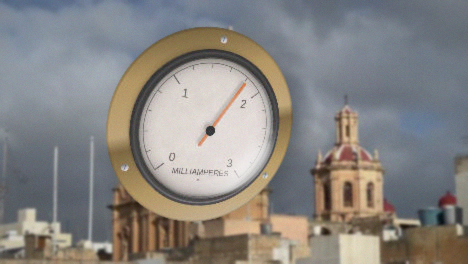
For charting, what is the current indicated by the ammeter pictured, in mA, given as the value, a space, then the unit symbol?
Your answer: 1.8 mA
